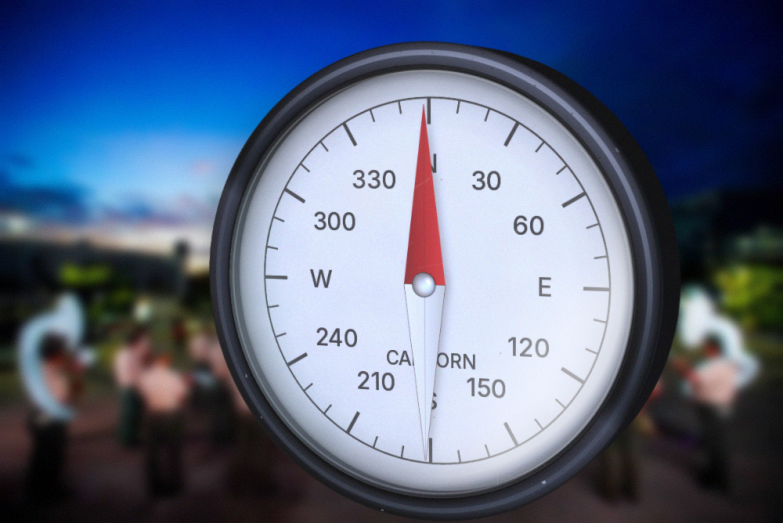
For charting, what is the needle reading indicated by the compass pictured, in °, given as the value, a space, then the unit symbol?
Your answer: 0 °
